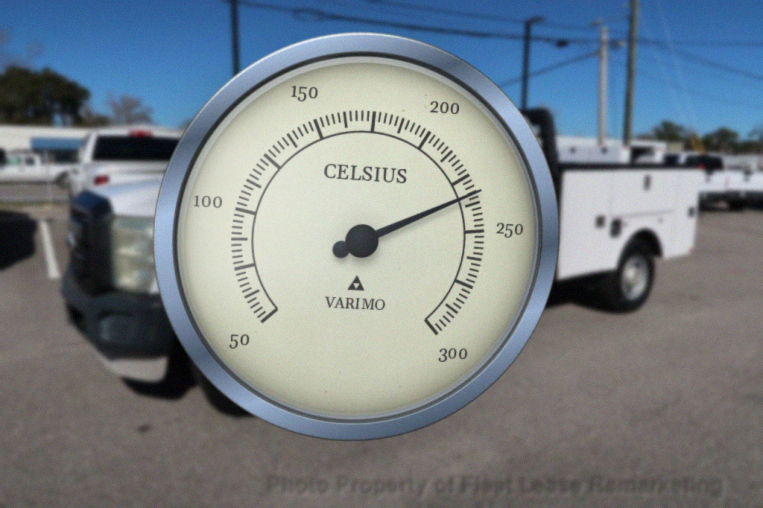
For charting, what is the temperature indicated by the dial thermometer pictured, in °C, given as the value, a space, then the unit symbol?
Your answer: 232.5 °C
